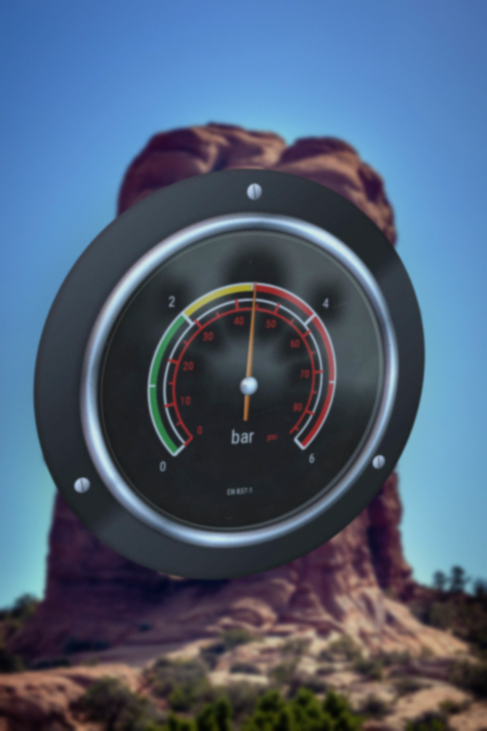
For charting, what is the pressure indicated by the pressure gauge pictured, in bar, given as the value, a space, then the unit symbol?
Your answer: 3 bar
